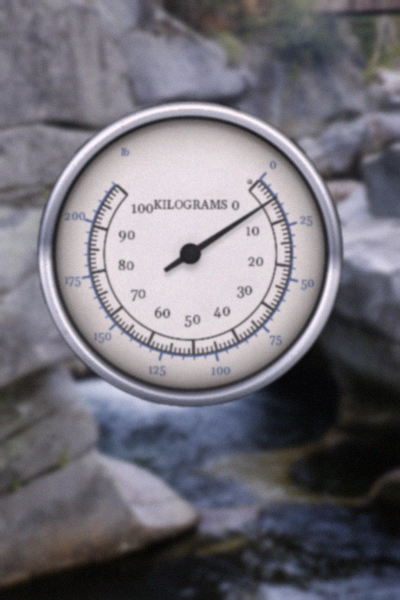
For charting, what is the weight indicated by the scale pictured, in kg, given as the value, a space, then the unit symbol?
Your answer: 5 kg
